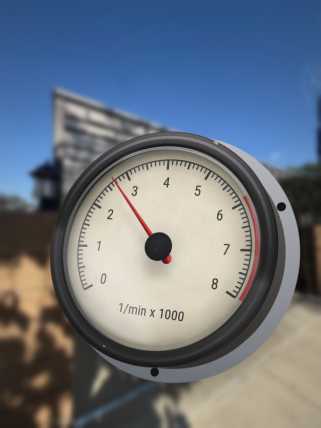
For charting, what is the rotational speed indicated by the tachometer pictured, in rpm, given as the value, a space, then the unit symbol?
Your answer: 2700 rpm
